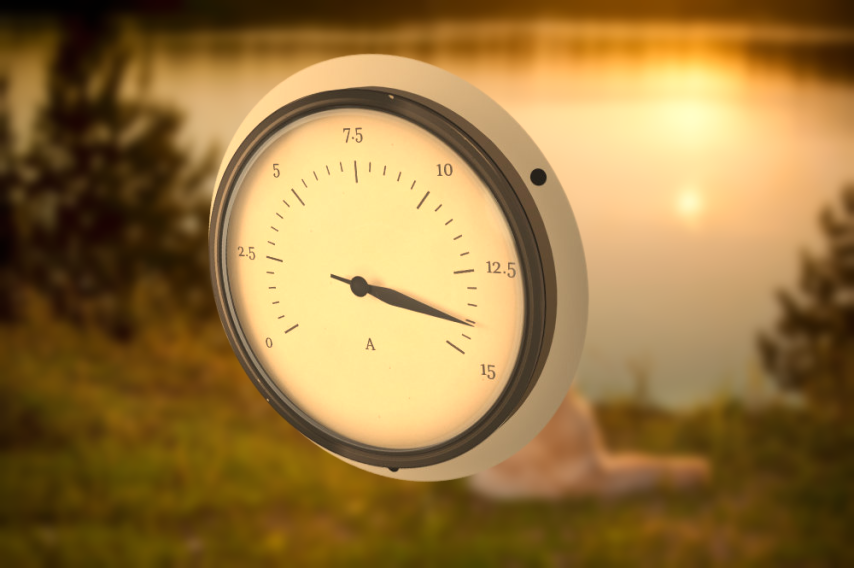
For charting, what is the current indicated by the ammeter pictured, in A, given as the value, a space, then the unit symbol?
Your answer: 14 A
